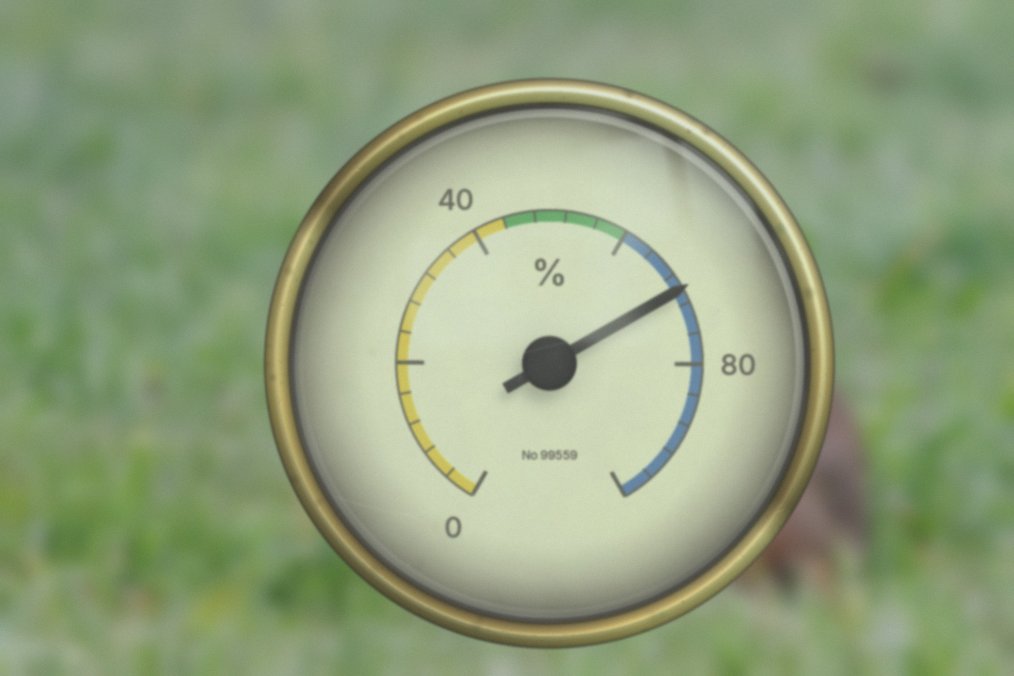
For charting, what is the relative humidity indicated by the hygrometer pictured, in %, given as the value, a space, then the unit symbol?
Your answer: 70 %
